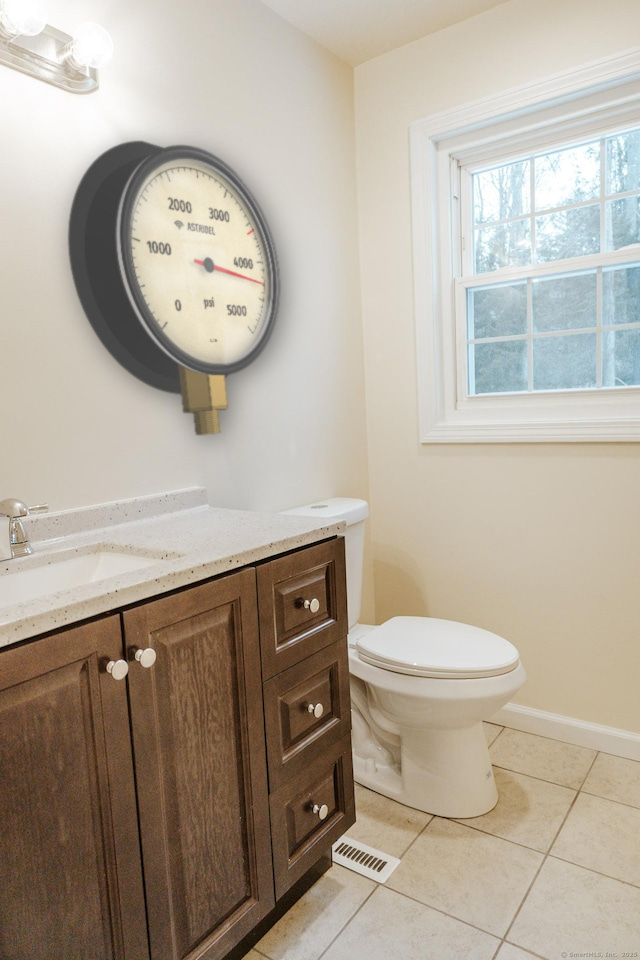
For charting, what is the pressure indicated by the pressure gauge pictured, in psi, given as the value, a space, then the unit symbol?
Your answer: 4300 psi
